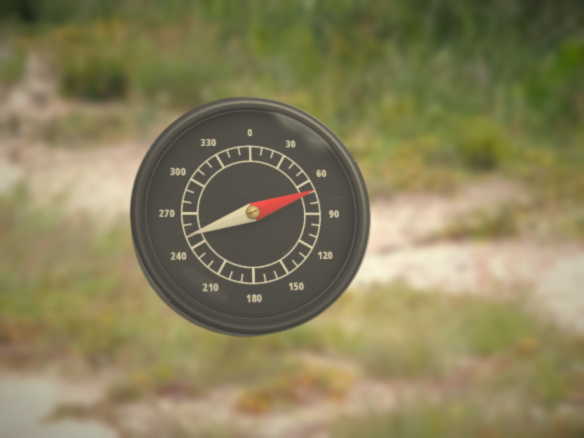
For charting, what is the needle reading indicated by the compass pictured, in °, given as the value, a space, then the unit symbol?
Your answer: 70 °
